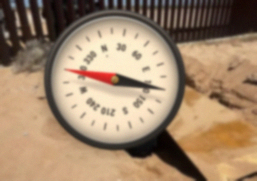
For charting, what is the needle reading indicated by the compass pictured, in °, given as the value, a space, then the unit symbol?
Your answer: 300 °
